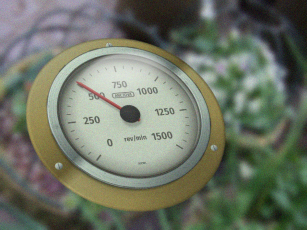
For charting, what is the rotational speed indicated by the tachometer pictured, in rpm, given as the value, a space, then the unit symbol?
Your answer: 500 rpm
